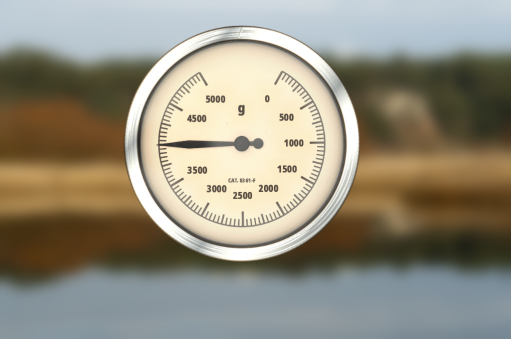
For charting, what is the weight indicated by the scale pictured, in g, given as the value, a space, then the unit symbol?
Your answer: 4000 g
